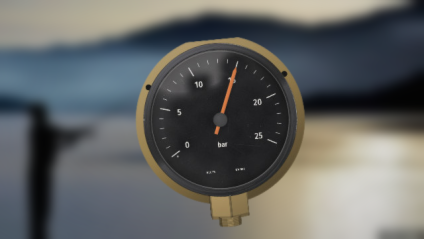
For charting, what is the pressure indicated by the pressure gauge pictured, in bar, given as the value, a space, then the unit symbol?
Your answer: 15 bar
